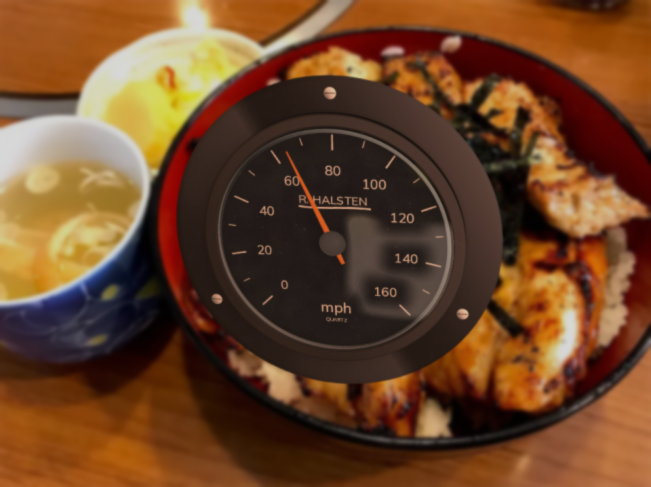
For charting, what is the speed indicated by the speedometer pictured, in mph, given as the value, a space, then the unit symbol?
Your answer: 65 mph
